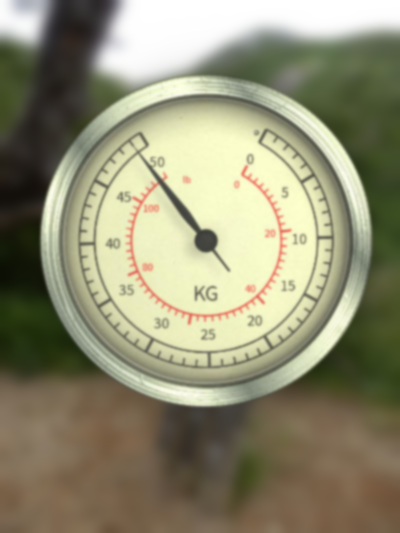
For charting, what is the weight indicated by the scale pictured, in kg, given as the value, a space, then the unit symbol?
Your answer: 49 kg
